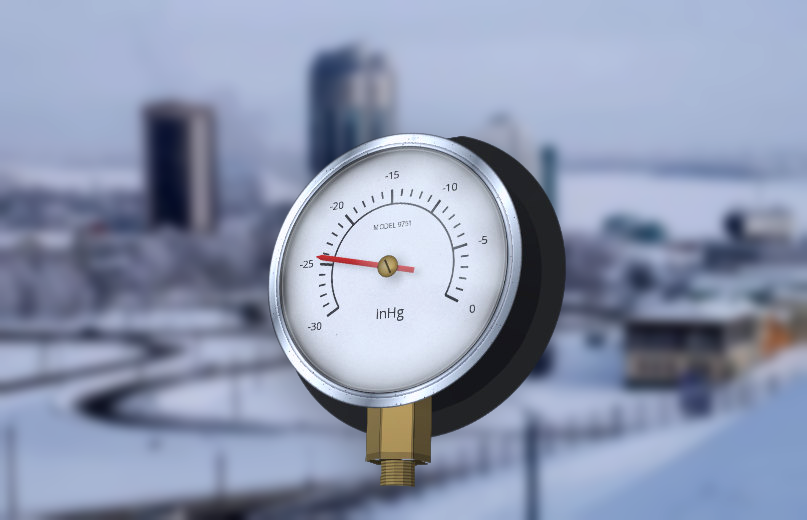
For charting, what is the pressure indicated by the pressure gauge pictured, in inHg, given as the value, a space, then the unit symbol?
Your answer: -24.5 inHg
